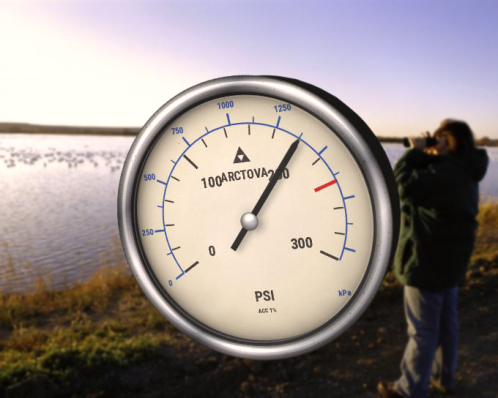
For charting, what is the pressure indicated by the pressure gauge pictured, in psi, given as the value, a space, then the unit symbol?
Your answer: 200 psi
